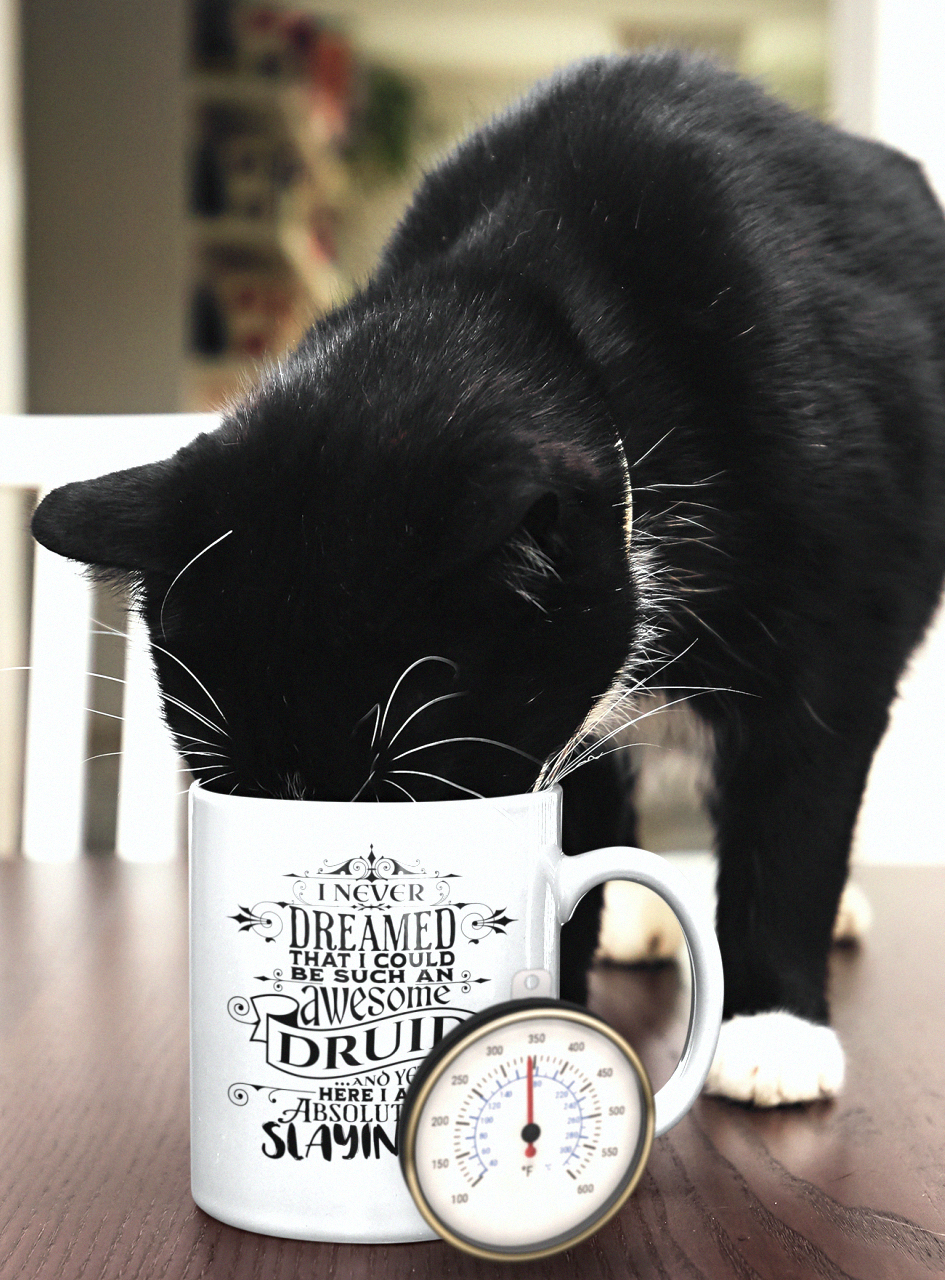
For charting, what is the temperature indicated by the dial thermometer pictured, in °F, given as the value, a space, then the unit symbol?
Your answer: 340 °F
